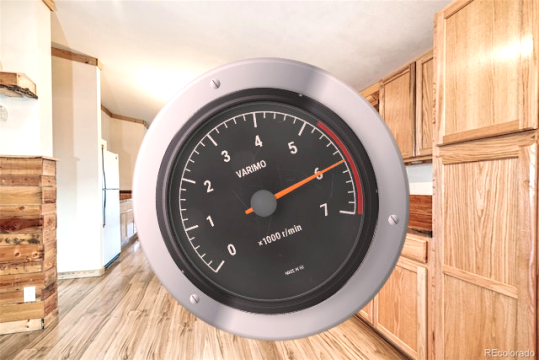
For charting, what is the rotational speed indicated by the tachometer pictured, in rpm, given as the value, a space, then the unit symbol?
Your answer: 6000 rpm
